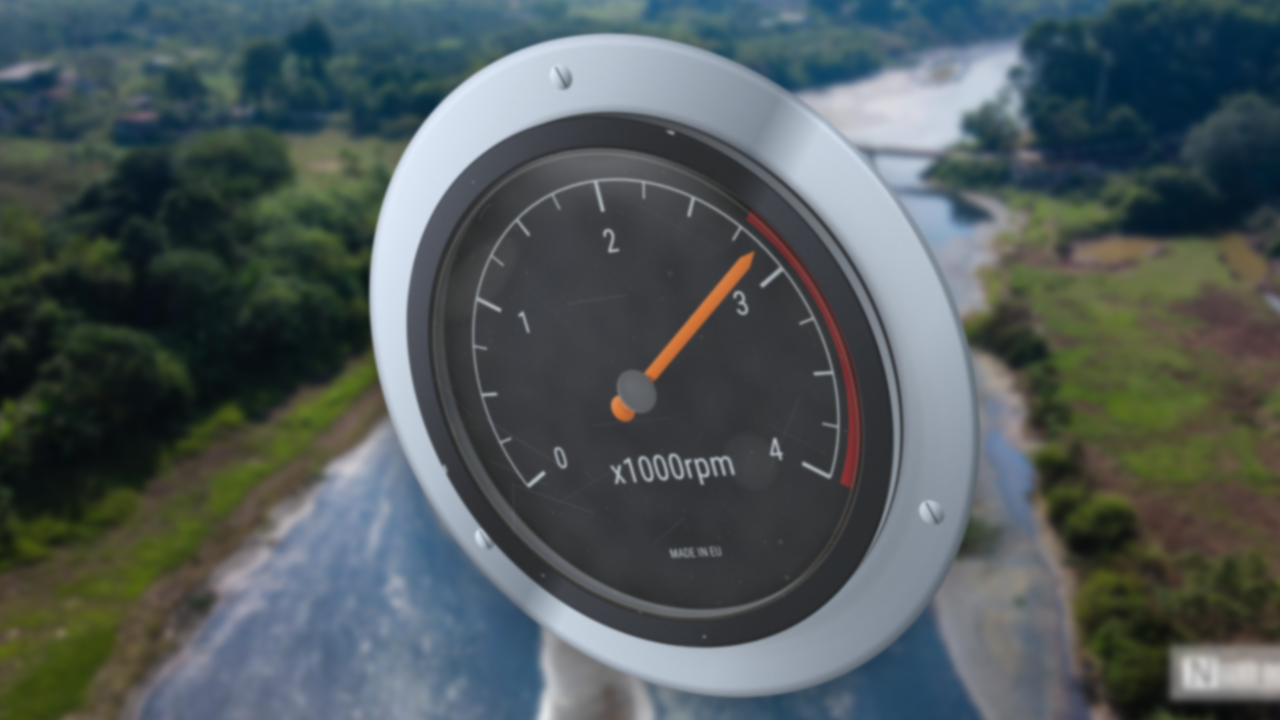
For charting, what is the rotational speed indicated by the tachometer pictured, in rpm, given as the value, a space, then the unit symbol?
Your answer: 2875 rpm
